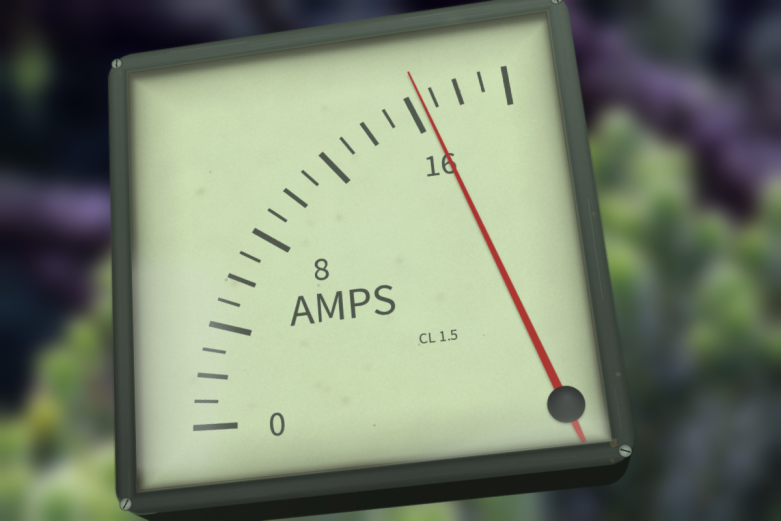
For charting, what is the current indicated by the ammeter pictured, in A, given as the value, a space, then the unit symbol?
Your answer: 16.5 A
